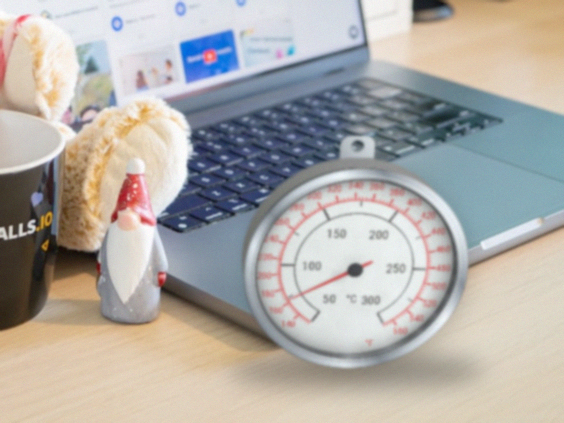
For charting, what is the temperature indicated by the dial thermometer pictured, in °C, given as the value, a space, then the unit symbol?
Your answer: 75 °C
